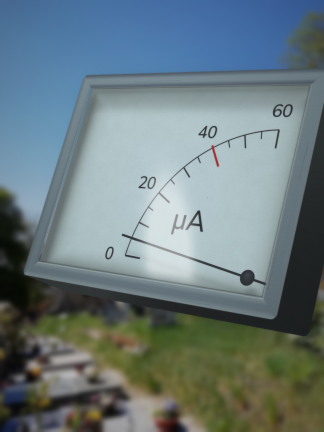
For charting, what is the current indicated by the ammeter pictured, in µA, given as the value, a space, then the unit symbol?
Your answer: 5 µA
